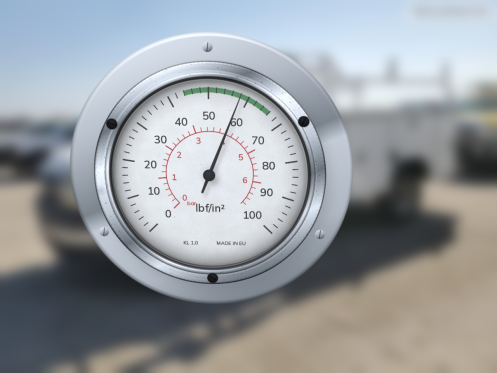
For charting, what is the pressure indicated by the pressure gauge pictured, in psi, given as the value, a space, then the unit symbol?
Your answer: 58 psi
